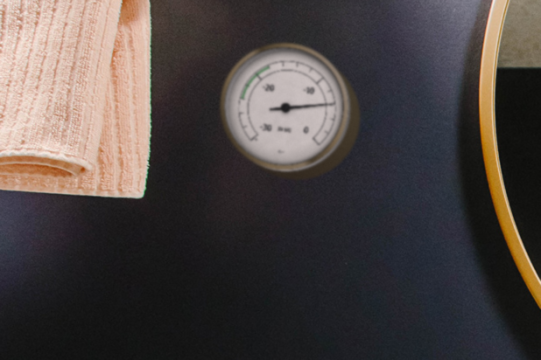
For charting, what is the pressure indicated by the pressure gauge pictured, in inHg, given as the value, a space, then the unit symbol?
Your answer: -6 inHg
